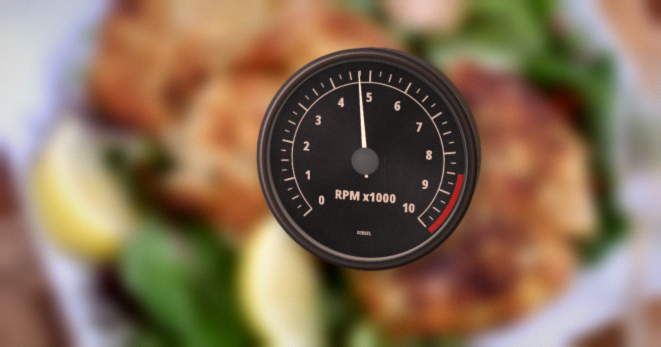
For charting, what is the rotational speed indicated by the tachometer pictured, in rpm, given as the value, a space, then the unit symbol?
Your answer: 4750 rpm
